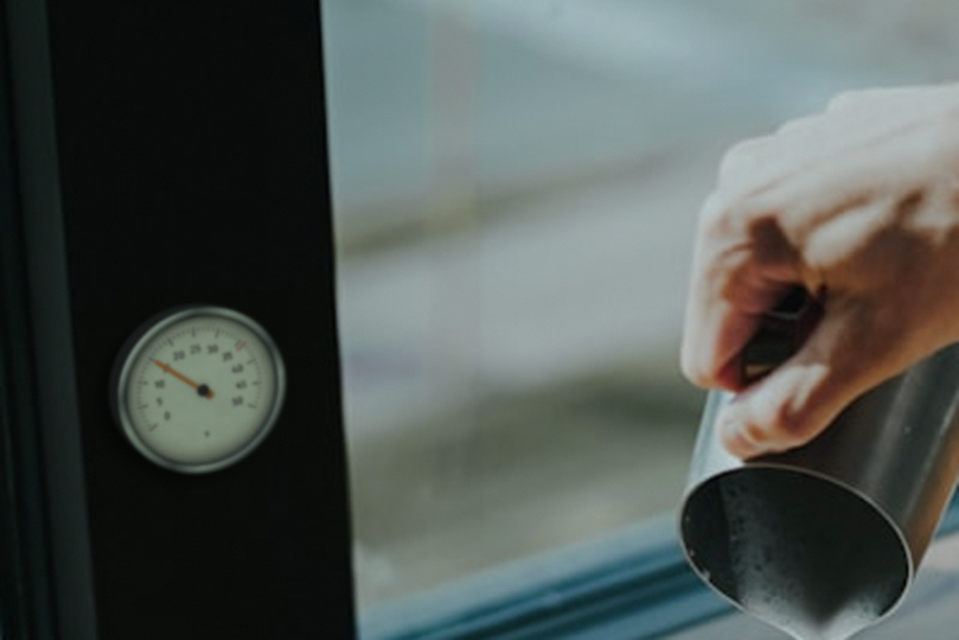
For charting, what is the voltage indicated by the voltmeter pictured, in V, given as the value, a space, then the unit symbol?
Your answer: 15 V
